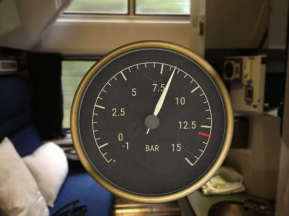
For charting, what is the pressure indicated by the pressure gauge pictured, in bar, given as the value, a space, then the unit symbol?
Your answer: 8.25 bar
